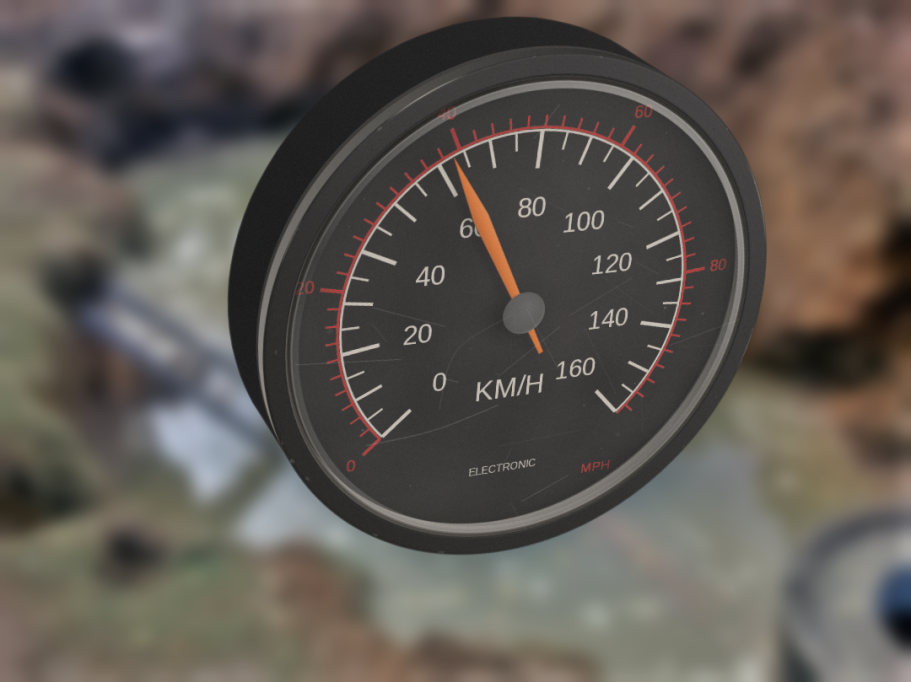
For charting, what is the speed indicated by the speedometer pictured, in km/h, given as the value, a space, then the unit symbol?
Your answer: 62.5 km/h
